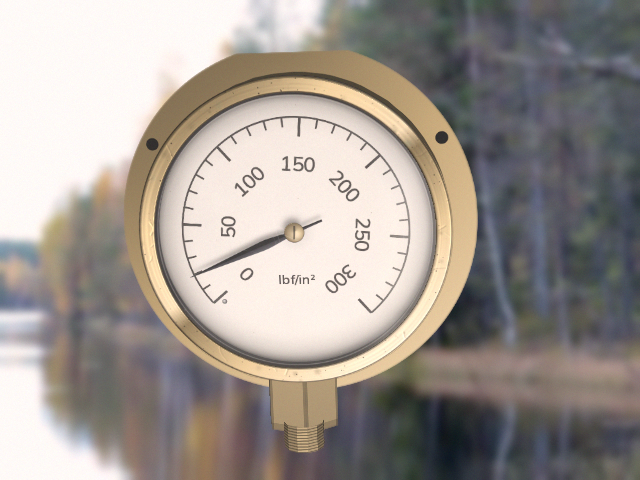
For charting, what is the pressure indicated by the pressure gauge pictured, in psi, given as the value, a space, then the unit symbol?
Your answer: 20 psi
